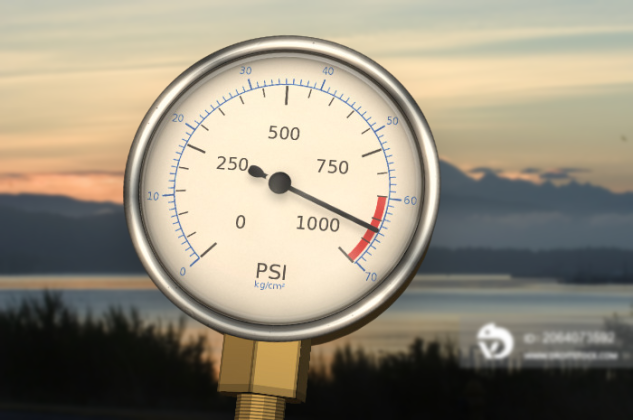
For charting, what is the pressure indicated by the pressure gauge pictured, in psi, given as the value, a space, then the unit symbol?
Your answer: 925 psi
